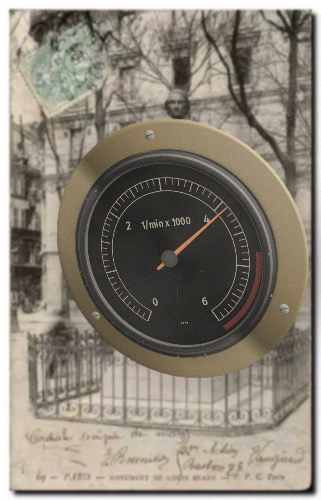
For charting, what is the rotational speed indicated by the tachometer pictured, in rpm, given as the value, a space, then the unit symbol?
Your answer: 4100 rpm
